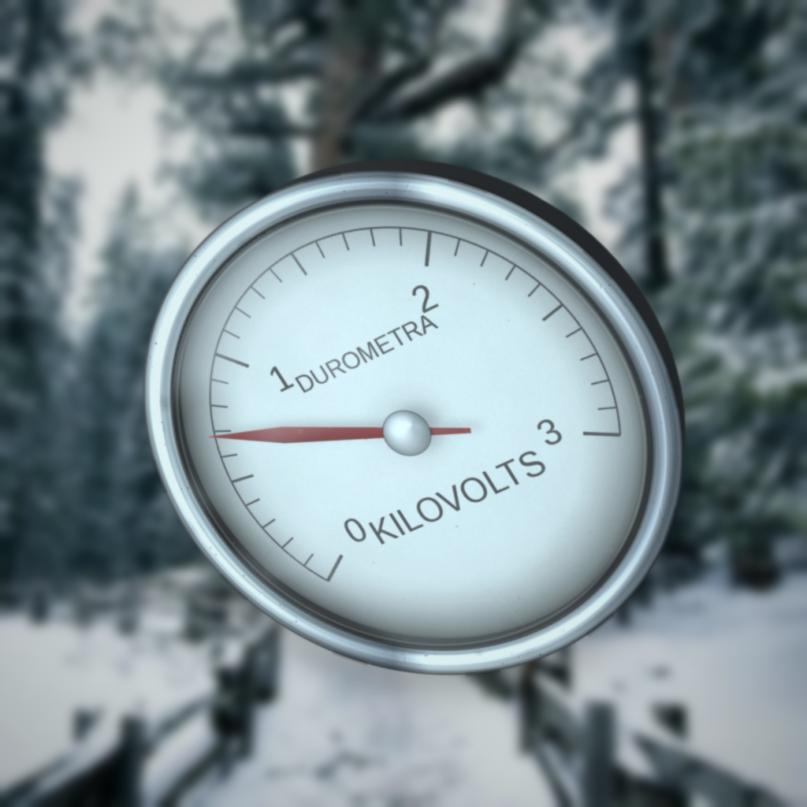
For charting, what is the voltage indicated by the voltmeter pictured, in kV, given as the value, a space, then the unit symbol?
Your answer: 0.7 kV
